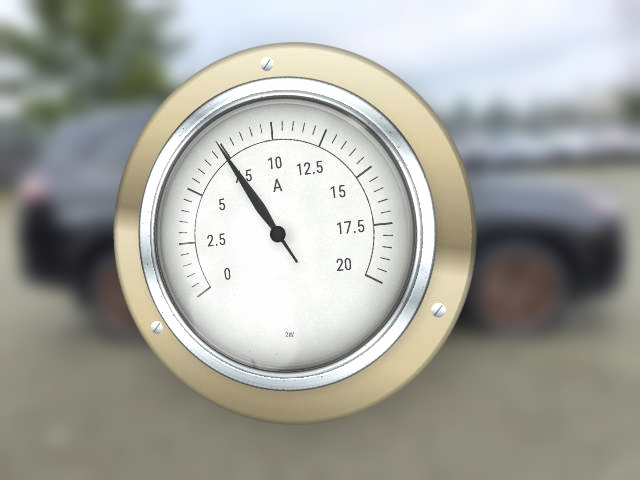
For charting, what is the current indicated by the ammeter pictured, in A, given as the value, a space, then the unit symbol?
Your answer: 7.5 A
